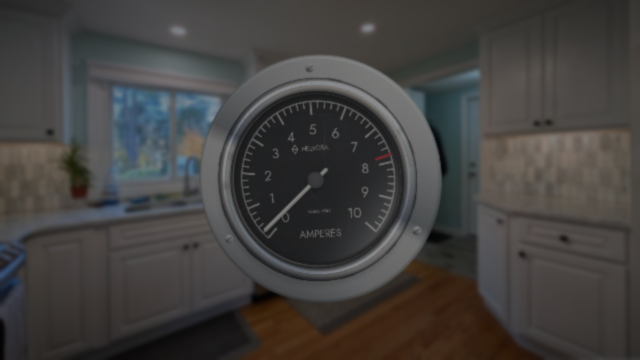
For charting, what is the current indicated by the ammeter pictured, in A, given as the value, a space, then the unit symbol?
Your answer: 0.2 A
